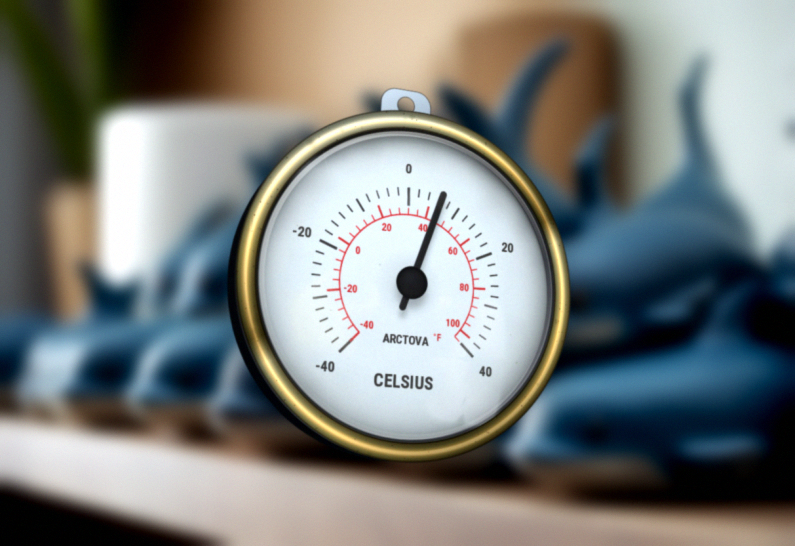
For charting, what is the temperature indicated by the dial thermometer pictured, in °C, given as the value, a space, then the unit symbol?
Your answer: 6 °C
